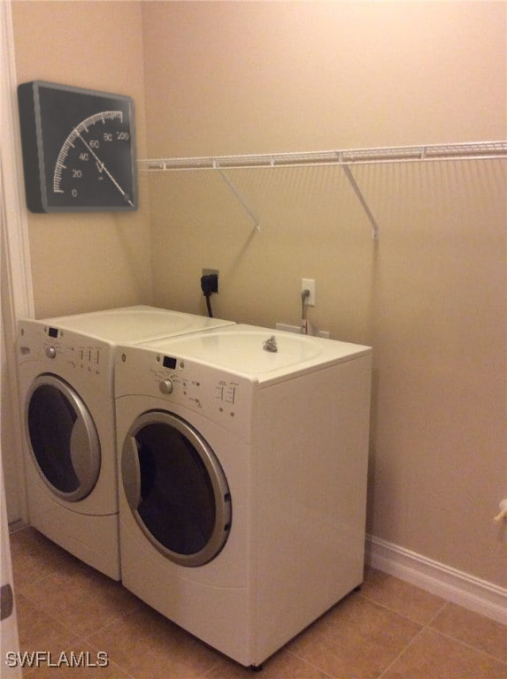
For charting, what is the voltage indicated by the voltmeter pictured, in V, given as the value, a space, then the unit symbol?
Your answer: 50 V
